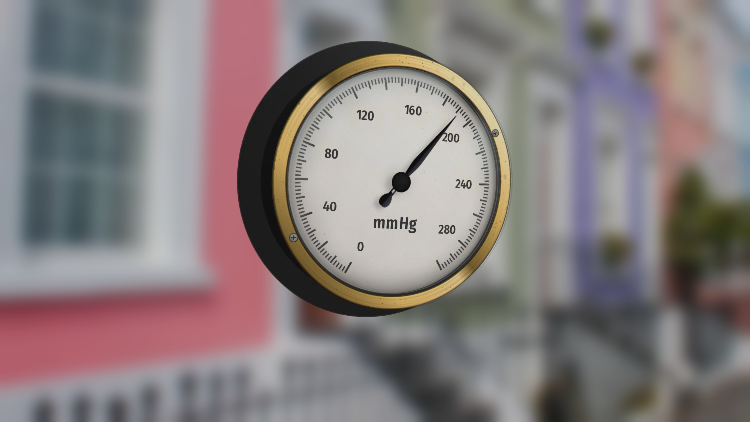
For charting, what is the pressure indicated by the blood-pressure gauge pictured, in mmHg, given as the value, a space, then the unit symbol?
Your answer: 190 mmHg
